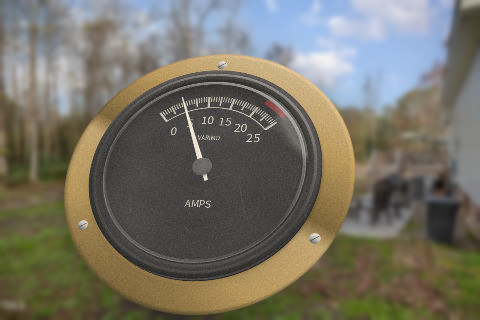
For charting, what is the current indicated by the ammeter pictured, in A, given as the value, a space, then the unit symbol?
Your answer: 5 A
